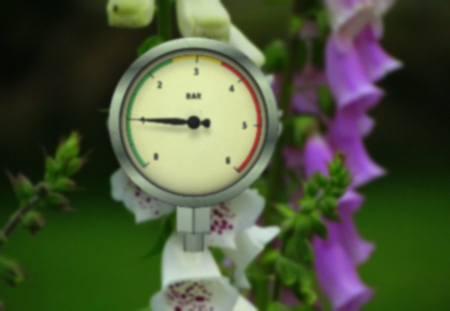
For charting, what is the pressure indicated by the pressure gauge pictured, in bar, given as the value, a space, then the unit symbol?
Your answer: 1 bar
